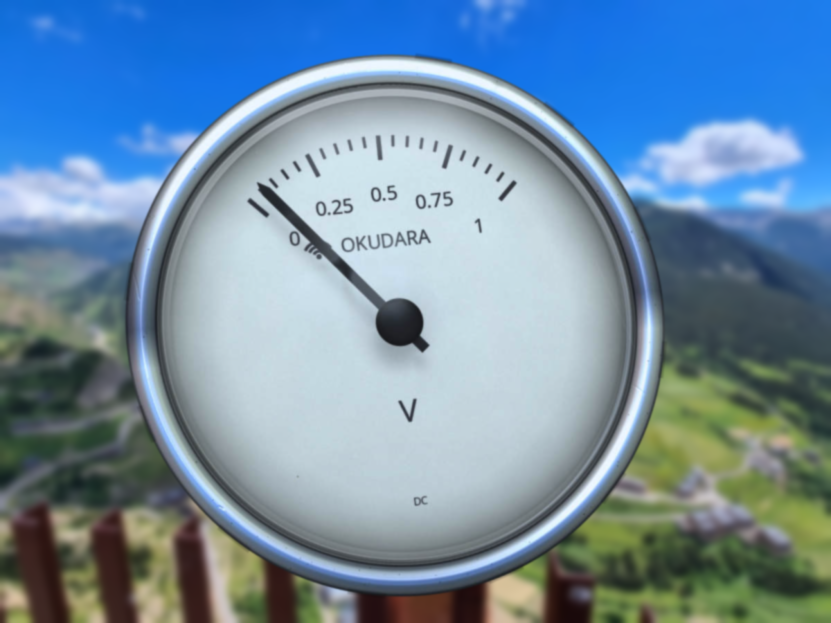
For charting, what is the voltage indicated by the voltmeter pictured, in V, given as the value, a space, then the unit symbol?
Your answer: 0.05 V
